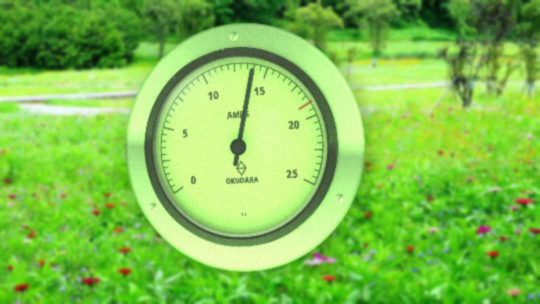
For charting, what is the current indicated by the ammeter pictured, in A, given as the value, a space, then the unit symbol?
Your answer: 14 A
